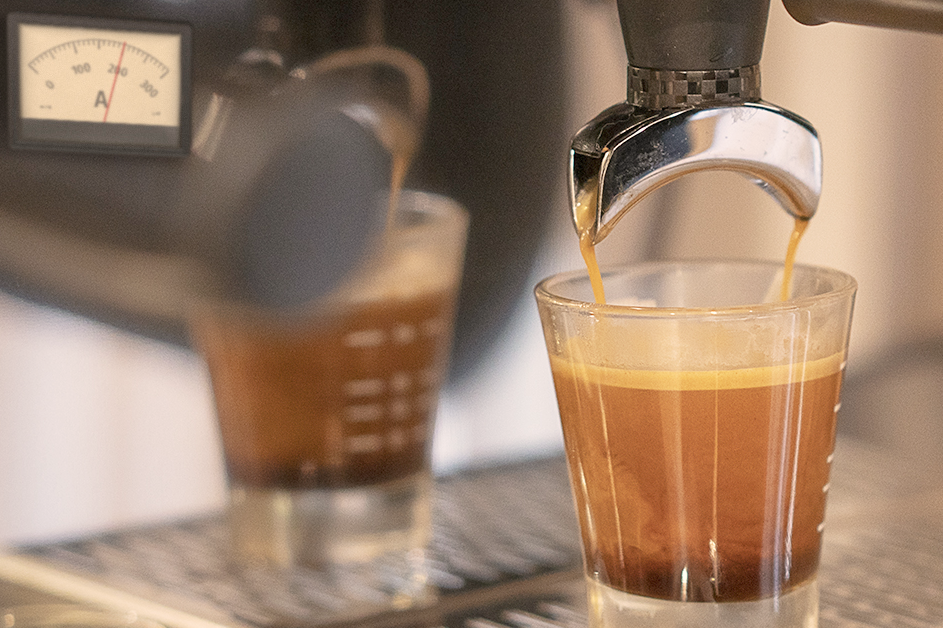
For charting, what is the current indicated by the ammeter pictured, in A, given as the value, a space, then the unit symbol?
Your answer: 200 A
